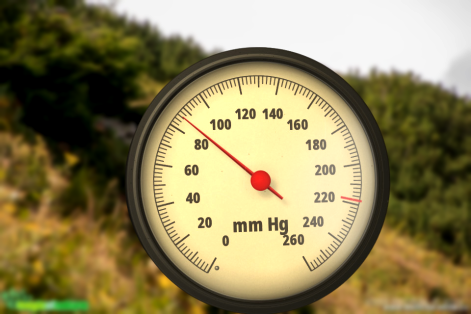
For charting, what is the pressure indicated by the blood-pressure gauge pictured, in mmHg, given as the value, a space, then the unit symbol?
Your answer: 86 mmHg
